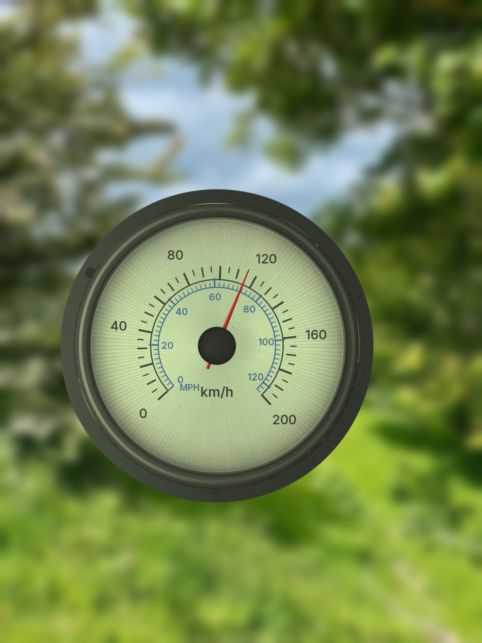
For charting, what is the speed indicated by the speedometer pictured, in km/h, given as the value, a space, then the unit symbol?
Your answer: 115 km/h
